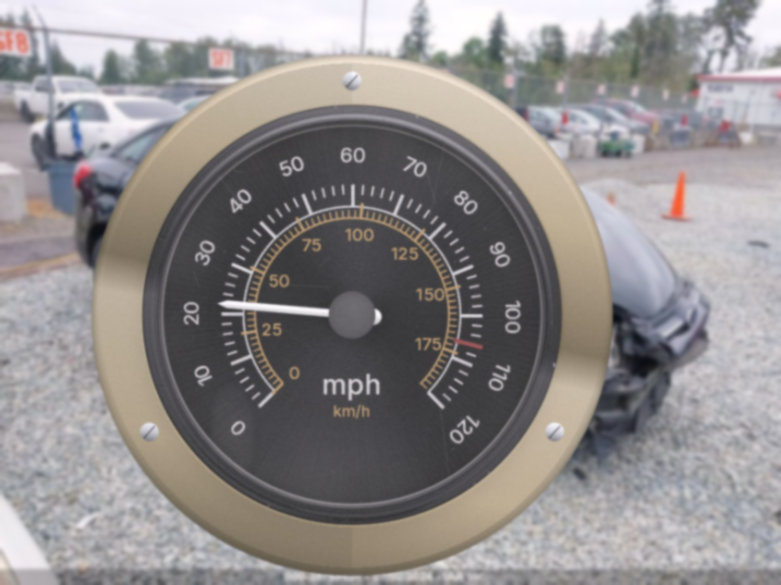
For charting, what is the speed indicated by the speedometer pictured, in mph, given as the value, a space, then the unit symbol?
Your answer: 22 mph
